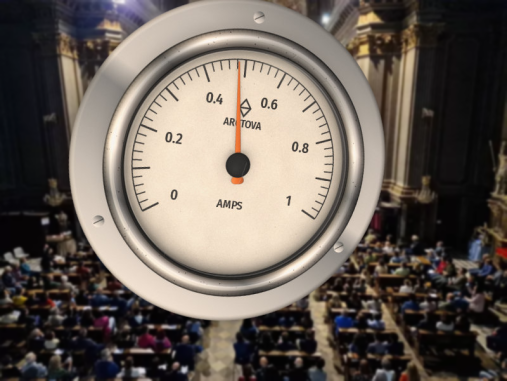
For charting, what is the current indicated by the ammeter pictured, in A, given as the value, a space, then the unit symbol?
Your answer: 0.48 A
